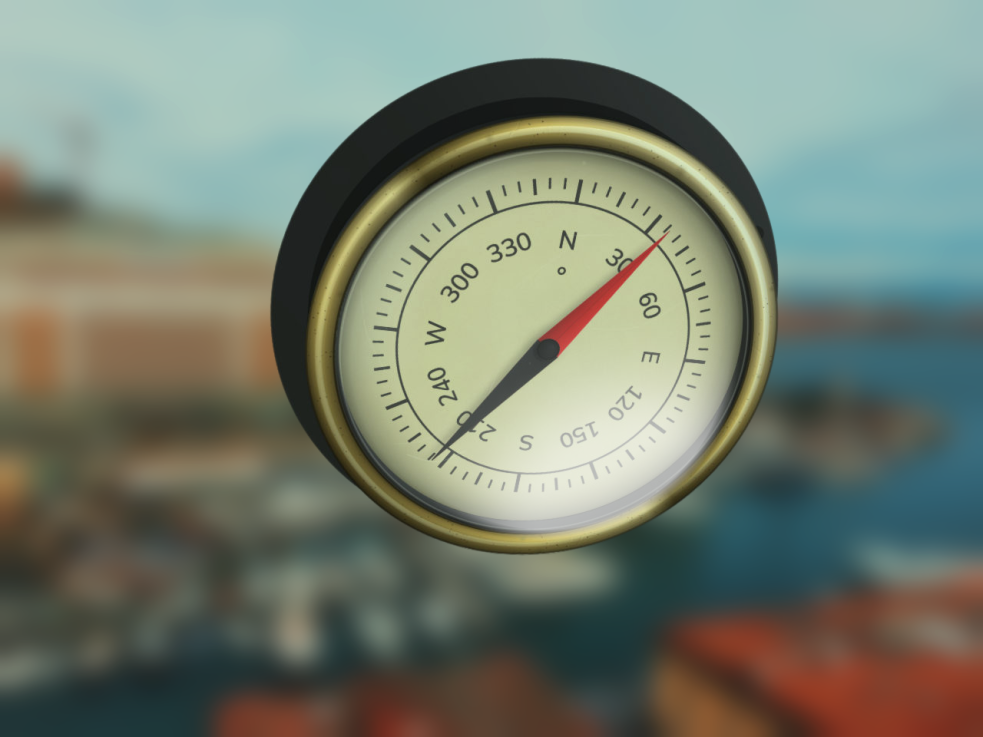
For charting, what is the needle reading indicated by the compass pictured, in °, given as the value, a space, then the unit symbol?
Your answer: 35 °
